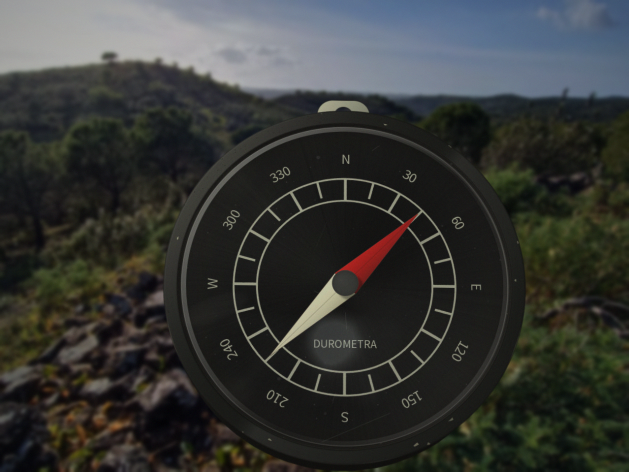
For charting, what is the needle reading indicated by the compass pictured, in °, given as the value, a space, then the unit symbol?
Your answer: 45 °
